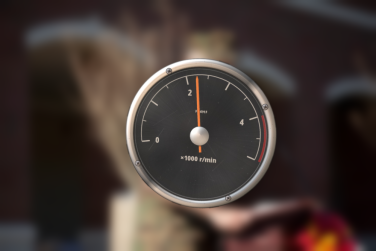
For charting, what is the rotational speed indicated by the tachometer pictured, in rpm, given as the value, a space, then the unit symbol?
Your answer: 2250 rpm
